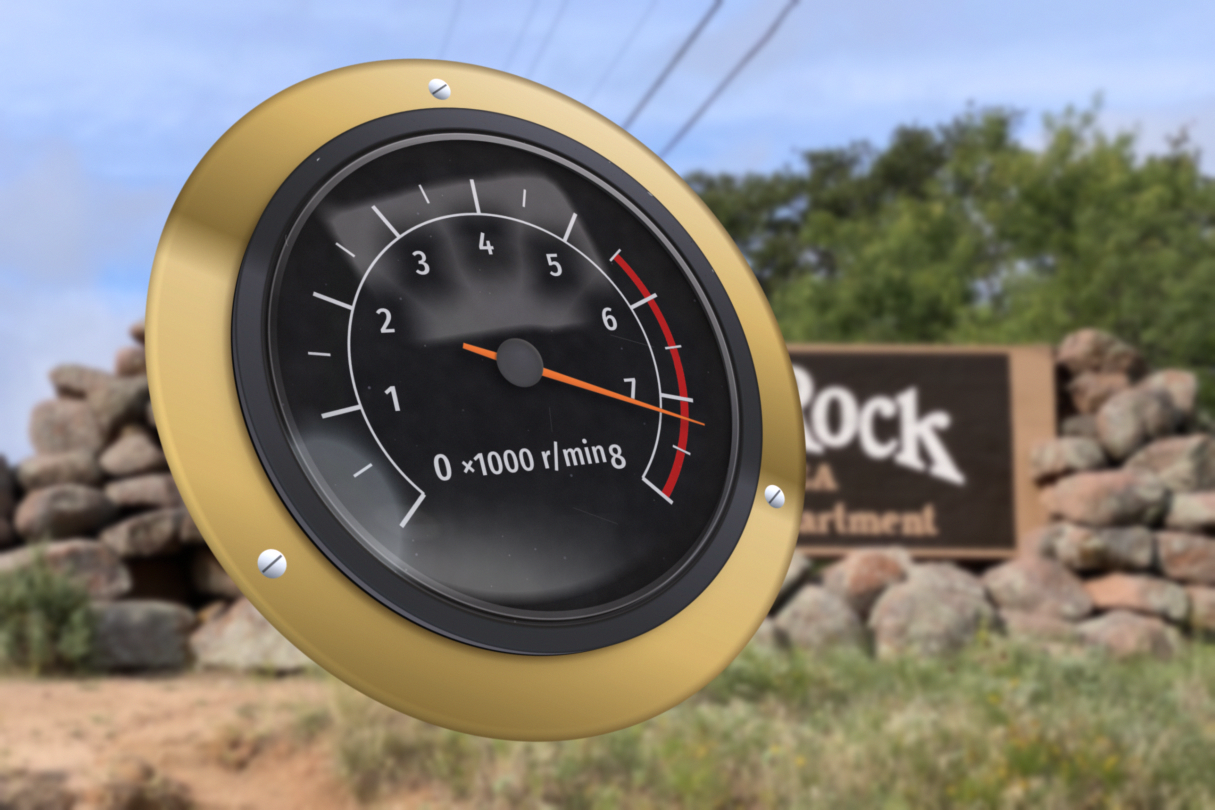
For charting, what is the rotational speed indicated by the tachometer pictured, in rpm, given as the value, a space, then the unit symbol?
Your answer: 7250 rpm
